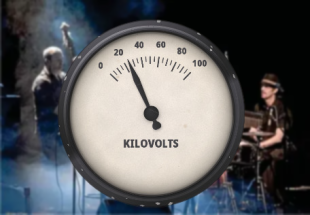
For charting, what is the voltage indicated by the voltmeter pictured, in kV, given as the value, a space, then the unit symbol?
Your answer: 25 kV
